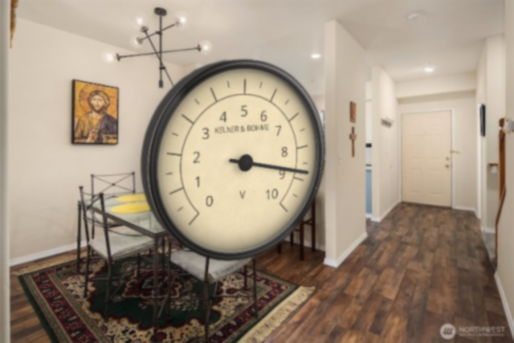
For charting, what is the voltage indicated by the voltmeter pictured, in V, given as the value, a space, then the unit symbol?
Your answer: 8.75 V
